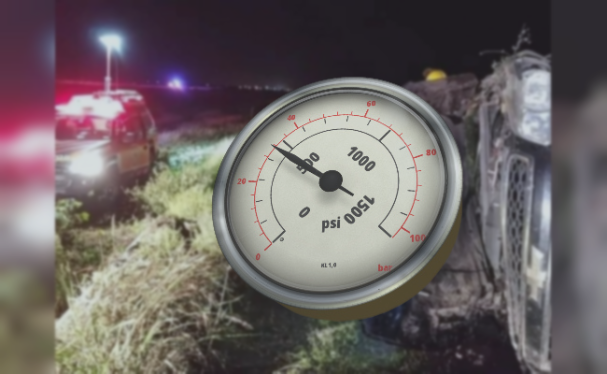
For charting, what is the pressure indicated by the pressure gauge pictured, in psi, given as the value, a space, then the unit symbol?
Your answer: 450 psi
